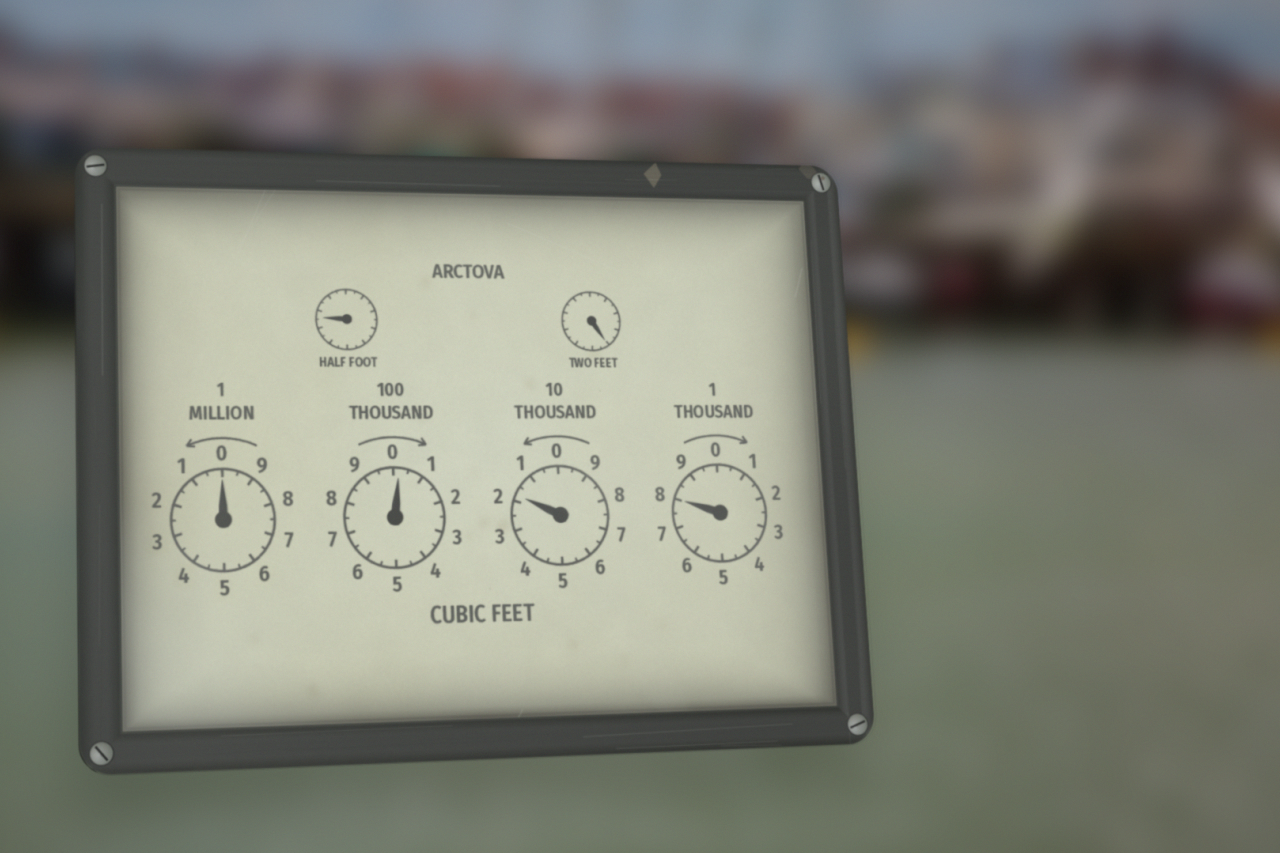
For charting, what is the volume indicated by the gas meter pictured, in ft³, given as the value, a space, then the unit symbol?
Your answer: 1800 ft³
